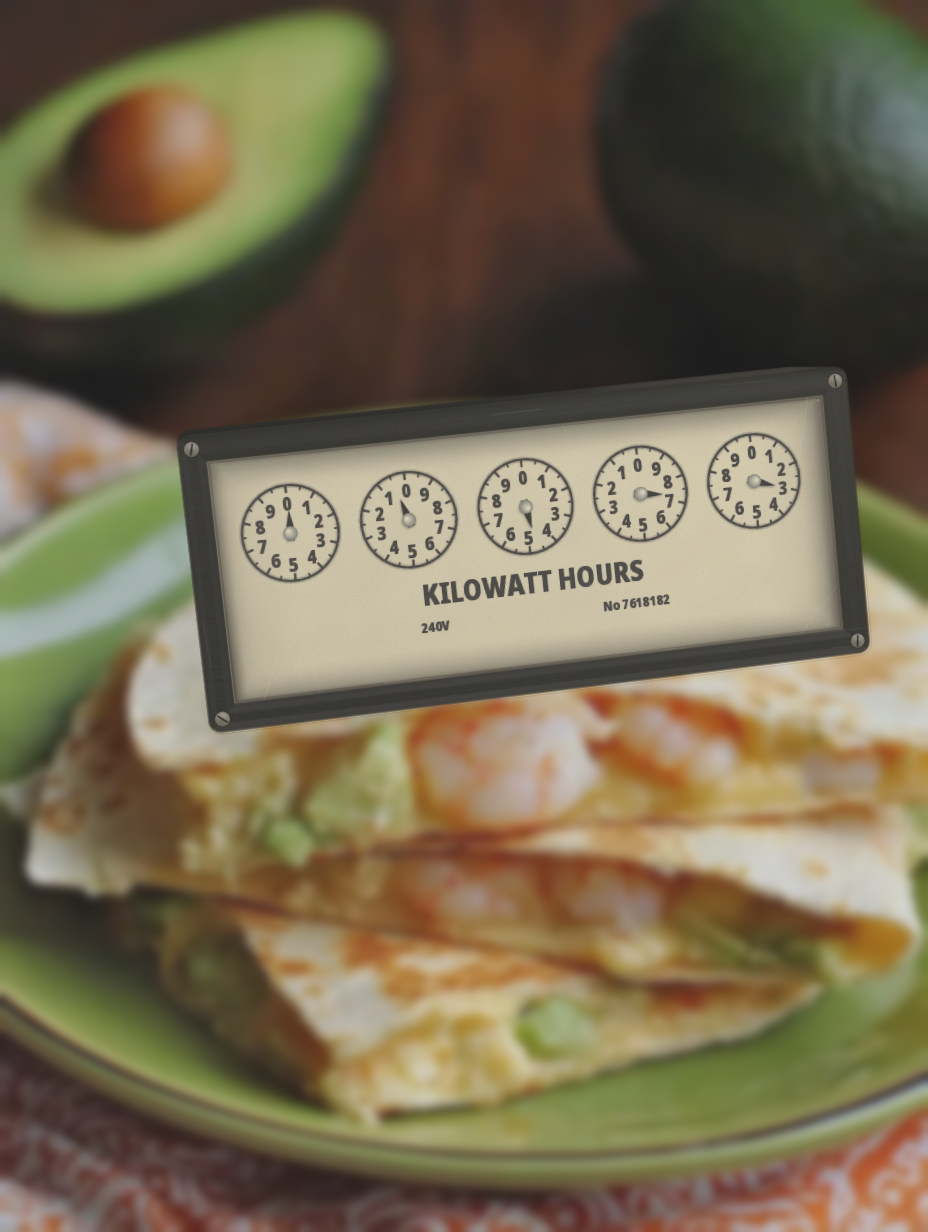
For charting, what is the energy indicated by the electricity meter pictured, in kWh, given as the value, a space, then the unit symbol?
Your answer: 473 kWh
